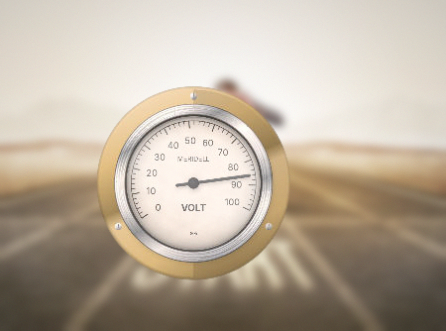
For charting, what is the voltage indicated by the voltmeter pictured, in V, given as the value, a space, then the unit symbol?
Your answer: 86 V
